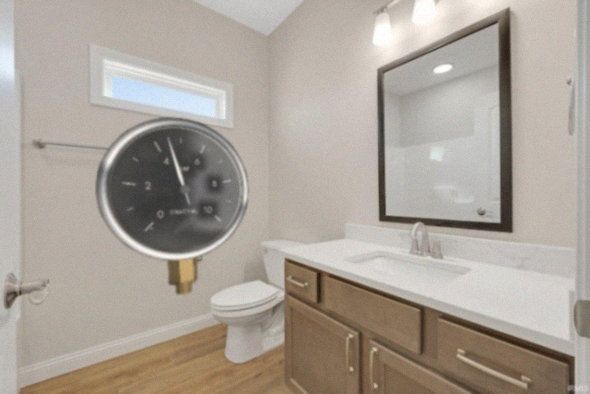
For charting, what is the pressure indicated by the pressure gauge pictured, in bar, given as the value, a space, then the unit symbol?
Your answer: 4.5 bar
